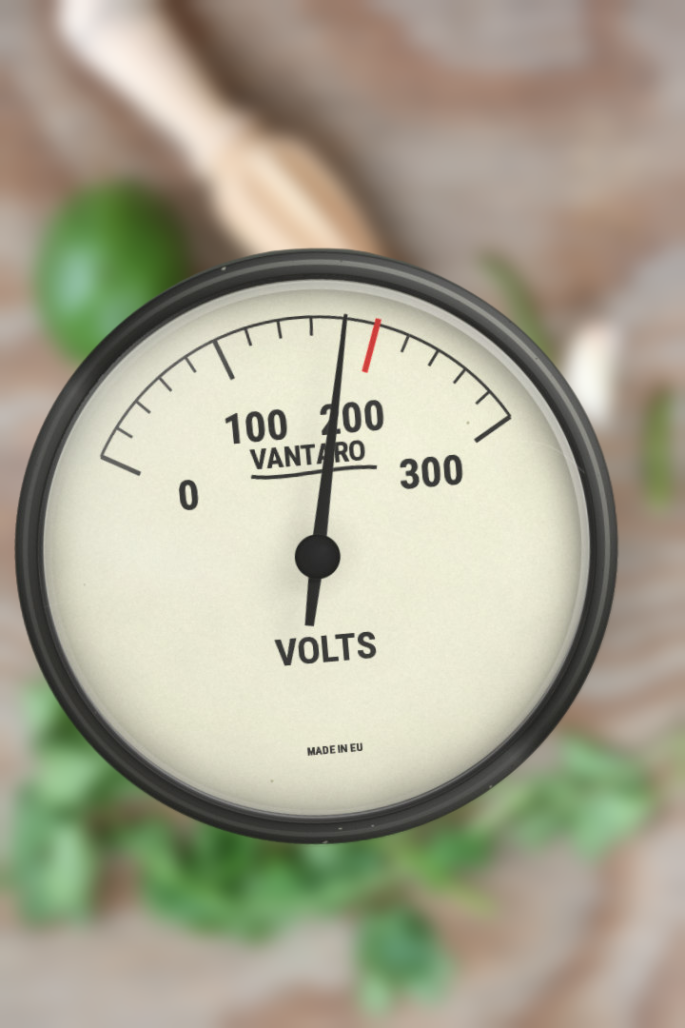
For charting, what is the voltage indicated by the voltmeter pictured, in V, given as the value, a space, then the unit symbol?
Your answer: 180 V
